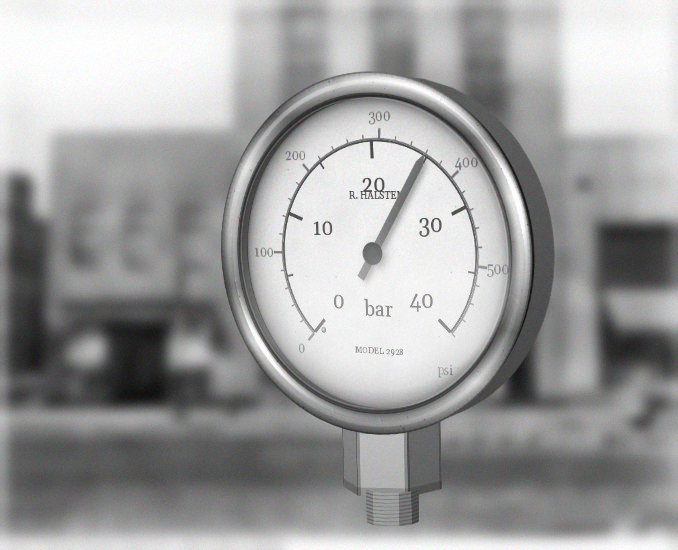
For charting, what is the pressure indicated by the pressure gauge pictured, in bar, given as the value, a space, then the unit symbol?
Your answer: 25 bar
